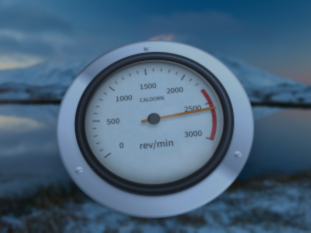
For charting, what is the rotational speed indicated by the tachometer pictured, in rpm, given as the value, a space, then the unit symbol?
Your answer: 2600 rpm
